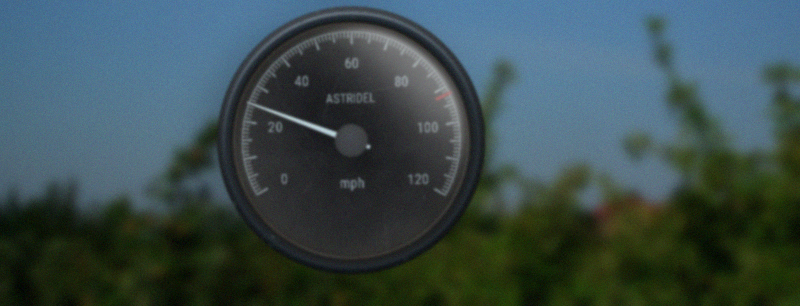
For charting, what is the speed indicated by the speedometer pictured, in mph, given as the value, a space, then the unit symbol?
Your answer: 25 mph
